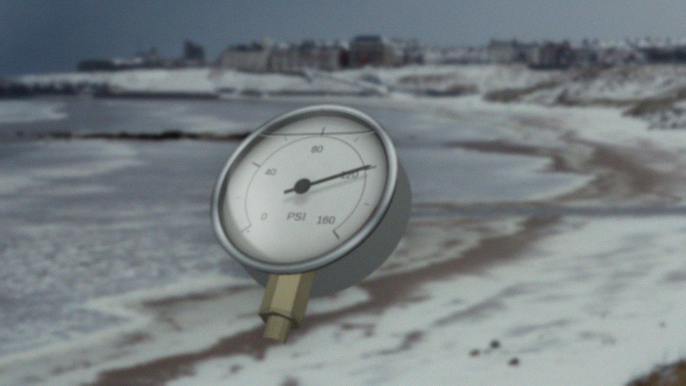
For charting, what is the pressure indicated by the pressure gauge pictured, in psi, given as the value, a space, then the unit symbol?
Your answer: 120 psi
